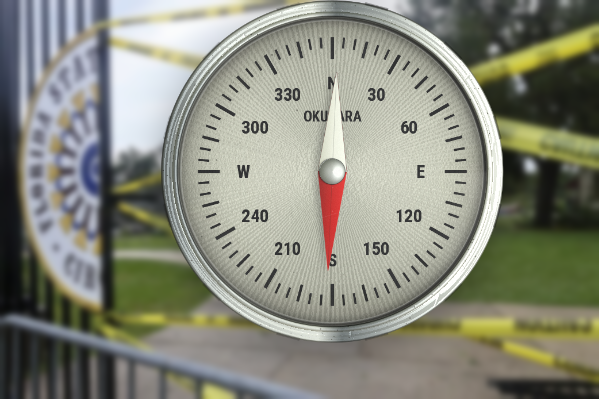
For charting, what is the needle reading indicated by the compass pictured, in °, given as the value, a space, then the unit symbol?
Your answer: 182.5 °
